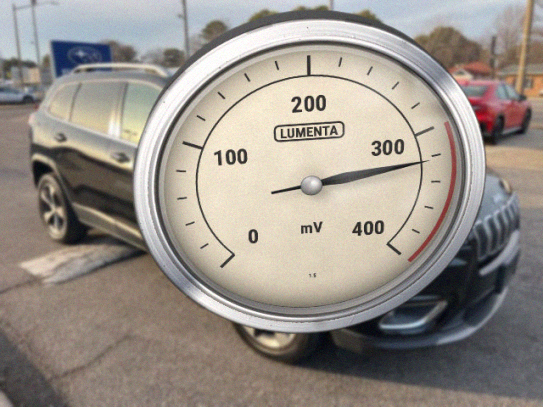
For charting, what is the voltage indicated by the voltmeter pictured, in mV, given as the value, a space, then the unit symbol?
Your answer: 320 mV
